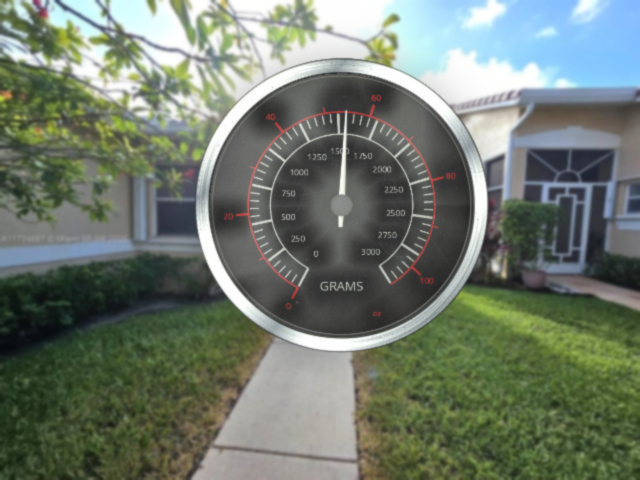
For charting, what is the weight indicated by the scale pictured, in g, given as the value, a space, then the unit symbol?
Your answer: 1550 g
